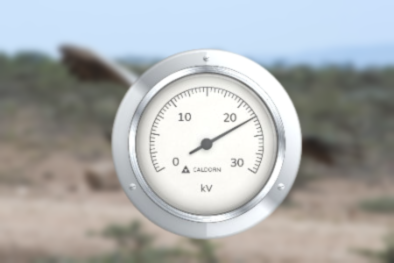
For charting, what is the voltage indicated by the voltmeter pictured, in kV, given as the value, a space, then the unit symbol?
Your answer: 22.5 kV
